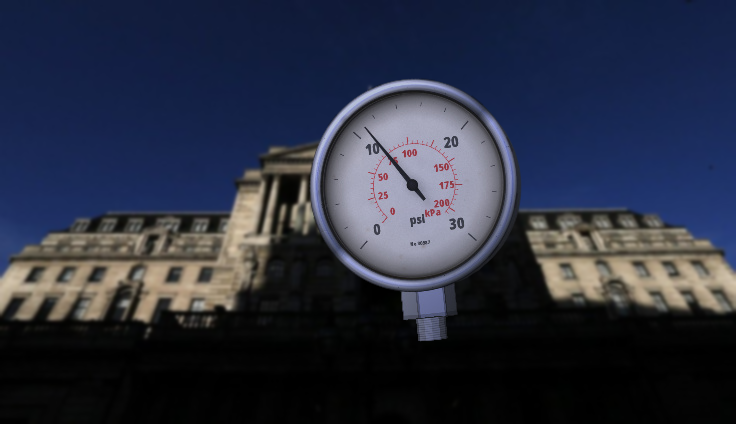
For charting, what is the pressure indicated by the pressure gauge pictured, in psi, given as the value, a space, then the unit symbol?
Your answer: 11 psi
